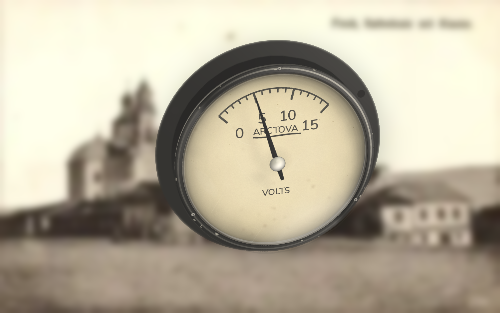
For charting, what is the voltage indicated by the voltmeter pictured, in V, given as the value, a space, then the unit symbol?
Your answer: 5 V
